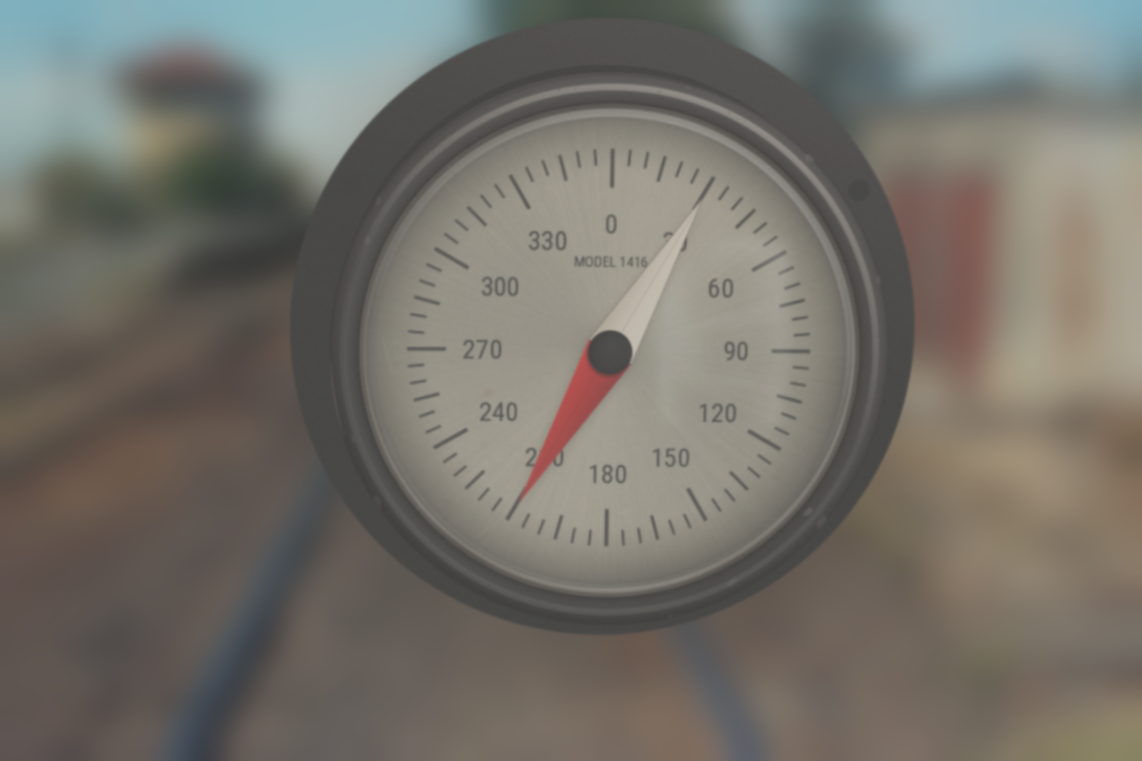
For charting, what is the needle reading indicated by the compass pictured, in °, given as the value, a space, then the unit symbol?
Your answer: 210 °
